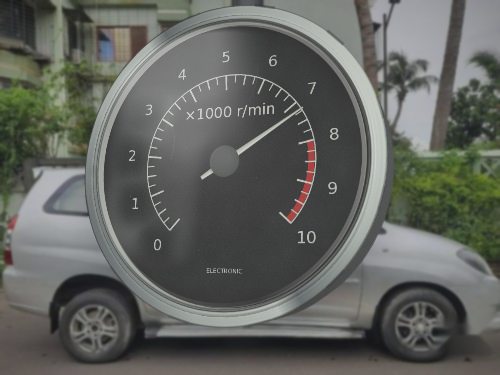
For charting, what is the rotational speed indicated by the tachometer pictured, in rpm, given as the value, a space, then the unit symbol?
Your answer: 7250 rpm
